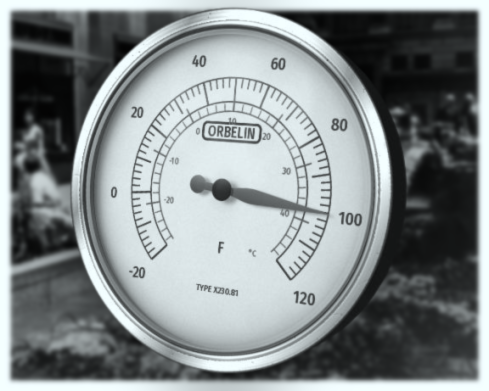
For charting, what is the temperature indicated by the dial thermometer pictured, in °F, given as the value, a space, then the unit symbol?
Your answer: 100 °F
